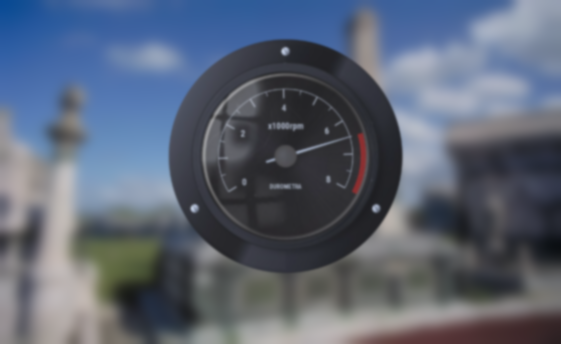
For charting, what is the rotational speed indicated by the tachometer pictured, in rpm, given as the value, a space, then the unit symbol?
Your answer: 6500 rpm
